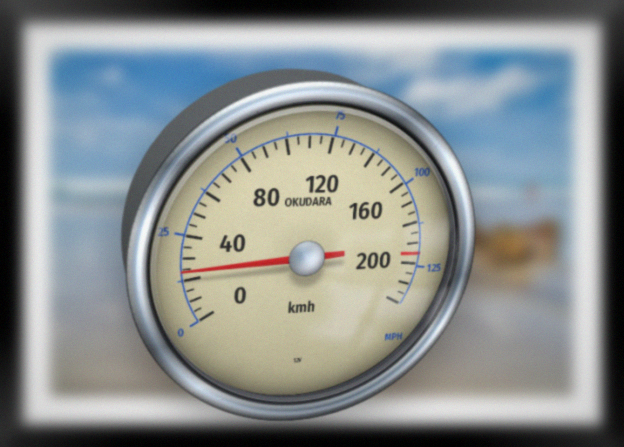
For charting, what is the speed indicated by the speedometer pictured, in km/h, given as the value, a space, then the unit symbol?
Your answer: 25 km/h
